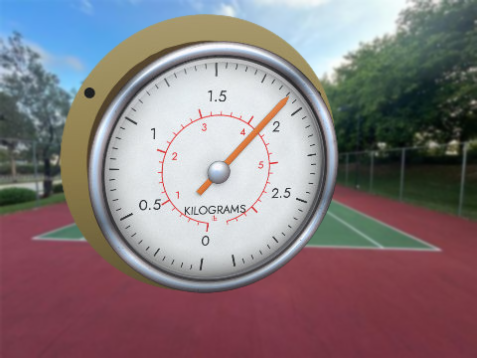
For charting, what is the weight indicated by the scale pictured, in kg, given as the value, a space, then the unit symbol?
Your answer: 1.9 kg
